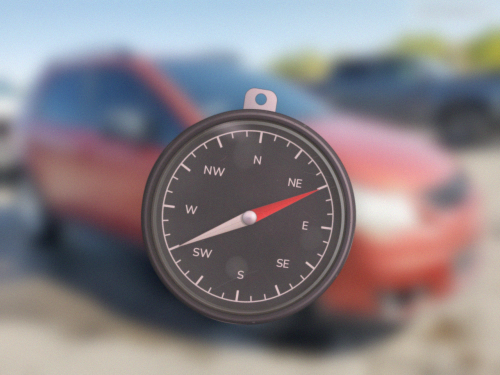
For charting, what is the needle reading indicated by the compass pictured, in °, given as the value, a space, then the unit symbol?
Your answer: 60 °
